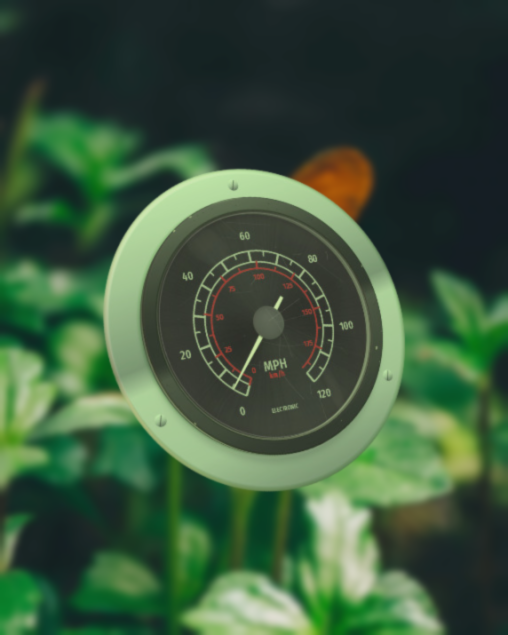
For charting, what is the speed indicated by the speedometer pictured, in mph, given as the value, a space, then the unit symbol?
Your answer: 5 mph
